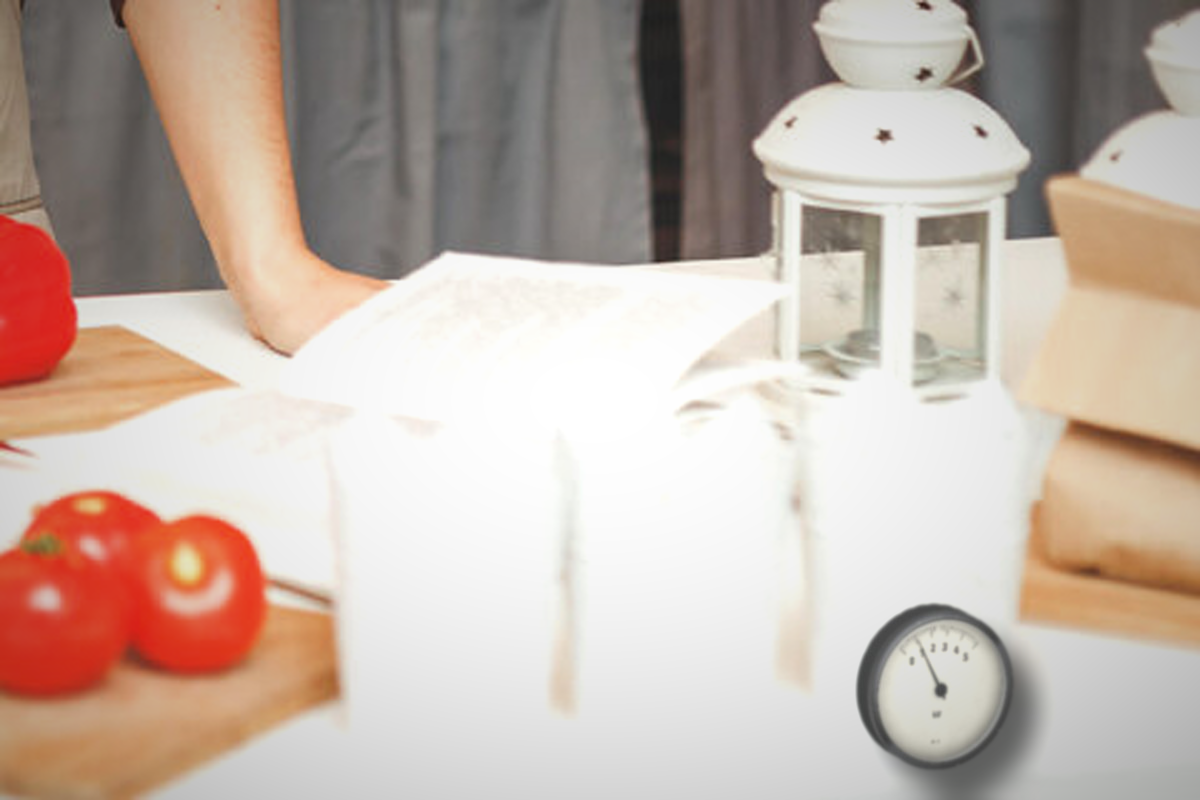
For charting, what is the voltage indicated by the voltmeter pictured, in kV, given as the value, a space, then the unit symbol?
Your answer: 1 kV
